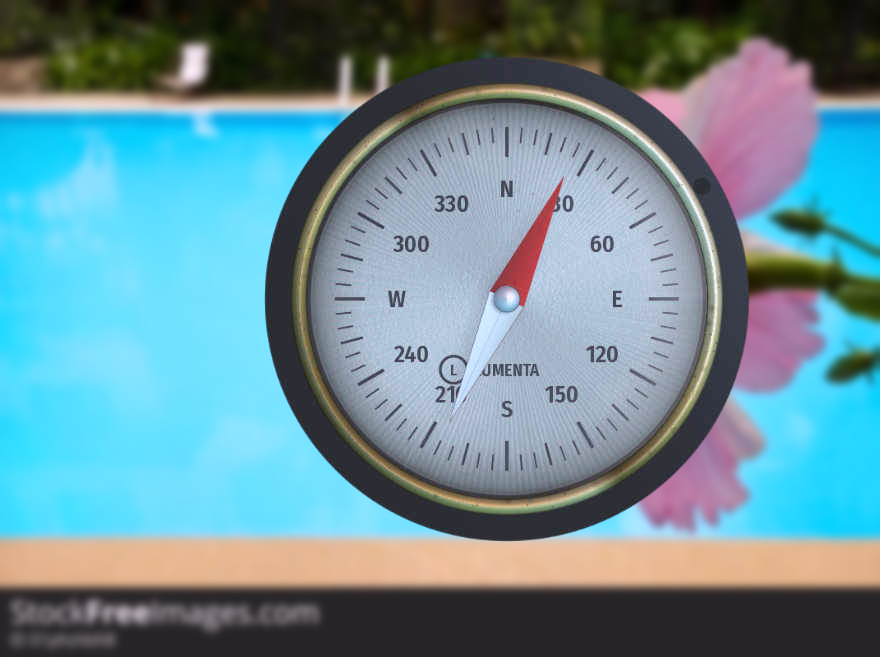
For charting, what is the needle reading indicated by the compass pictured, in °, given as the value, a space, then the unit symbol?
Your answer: 25 °
